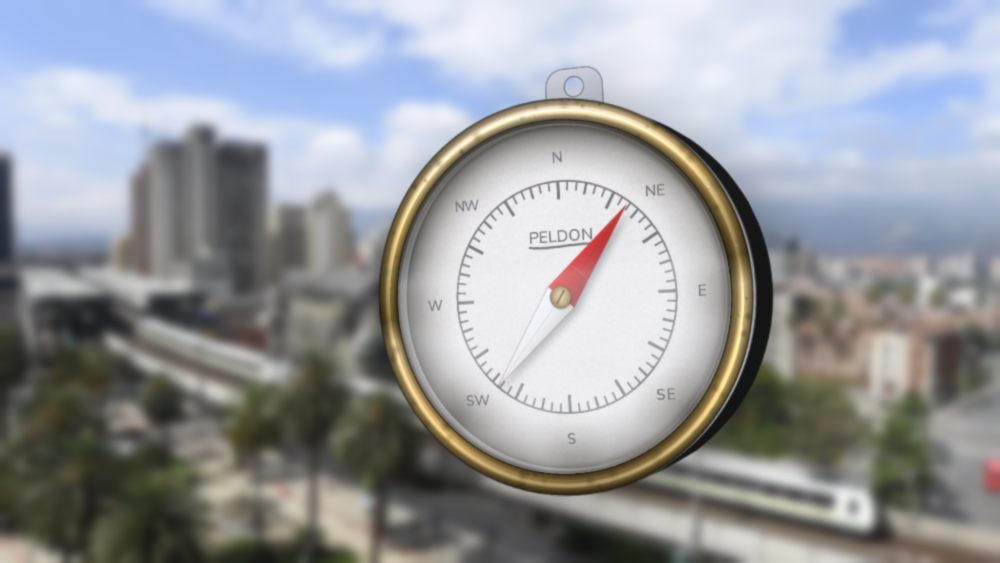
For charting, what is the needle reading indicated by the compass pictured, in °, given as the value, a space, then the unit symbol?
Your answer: 40 °
